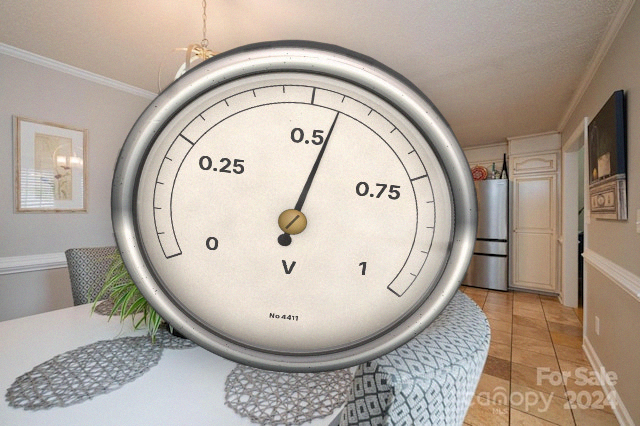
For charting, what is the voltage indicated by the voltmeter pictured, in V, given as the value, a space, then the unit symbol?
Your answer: 0.55 V
